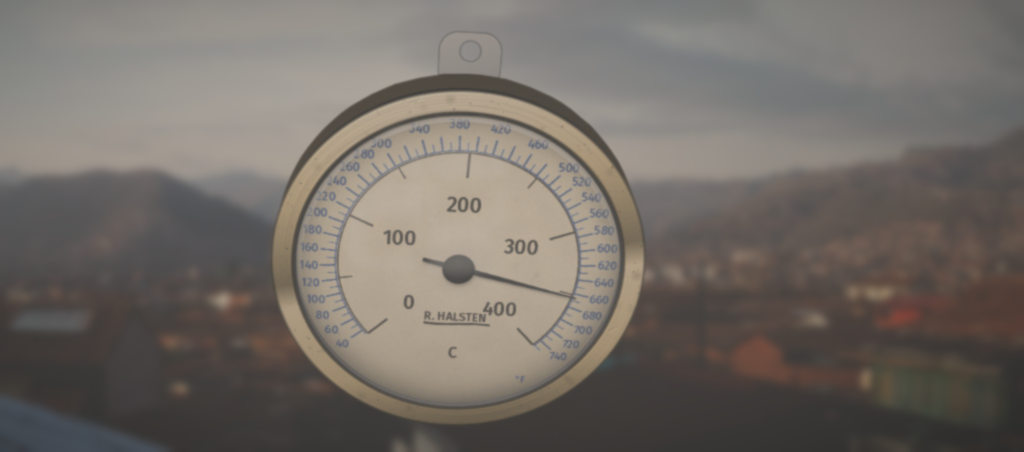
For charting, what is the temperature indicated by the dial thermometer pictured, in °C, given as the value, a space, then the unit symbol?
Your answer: 350 °C
